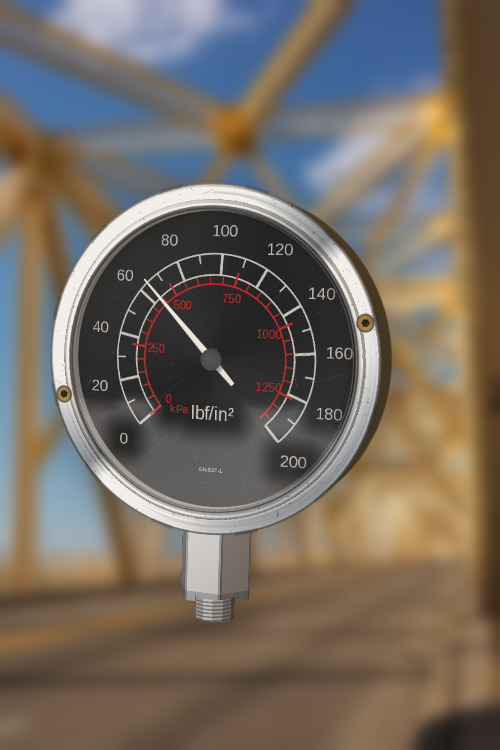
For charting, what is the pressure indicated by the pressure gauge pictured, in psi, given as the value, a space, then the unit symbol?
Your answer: 65 psi
